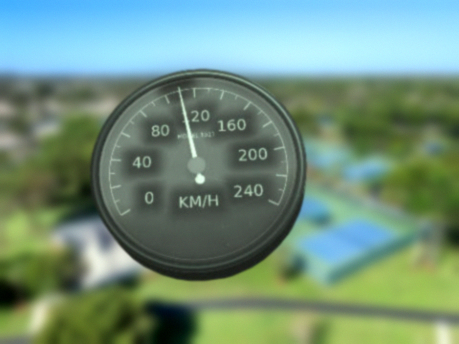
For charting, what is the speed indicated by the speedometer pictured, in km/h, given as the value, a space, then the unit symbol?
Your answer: 110 km/h
